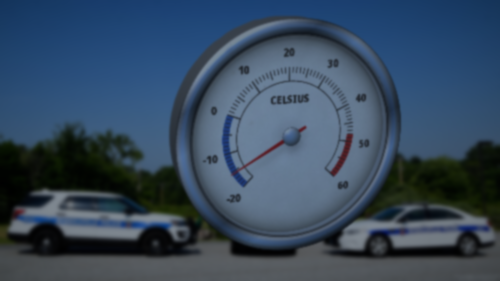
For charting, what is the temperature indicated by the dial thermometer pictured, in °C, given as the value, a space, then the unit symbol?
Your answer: -15 °C
